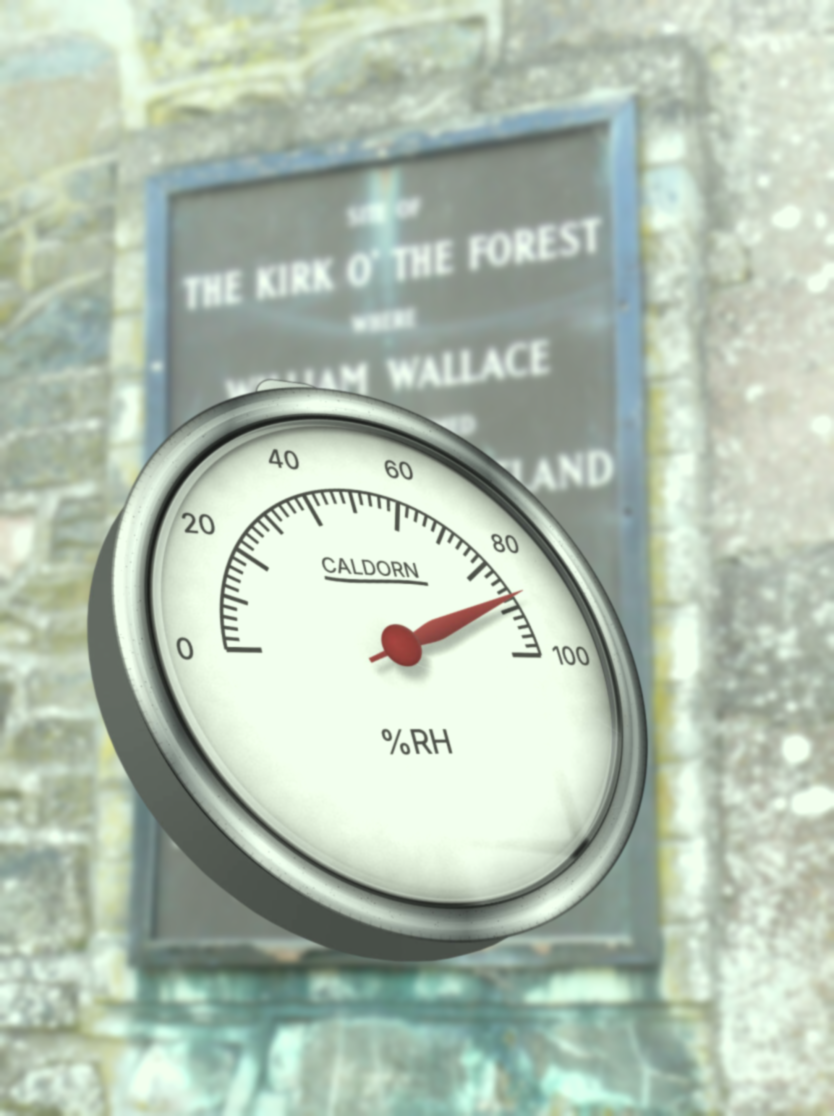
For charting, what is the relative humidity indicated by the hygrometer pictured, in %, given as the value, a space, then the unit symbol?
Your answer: 88 %
